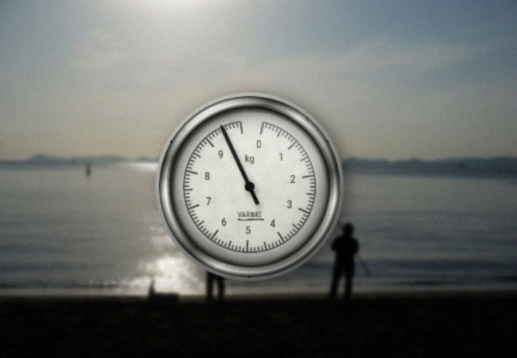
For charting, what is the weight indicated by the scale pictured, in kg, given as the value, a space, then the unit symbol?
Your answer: 9.5 kg
